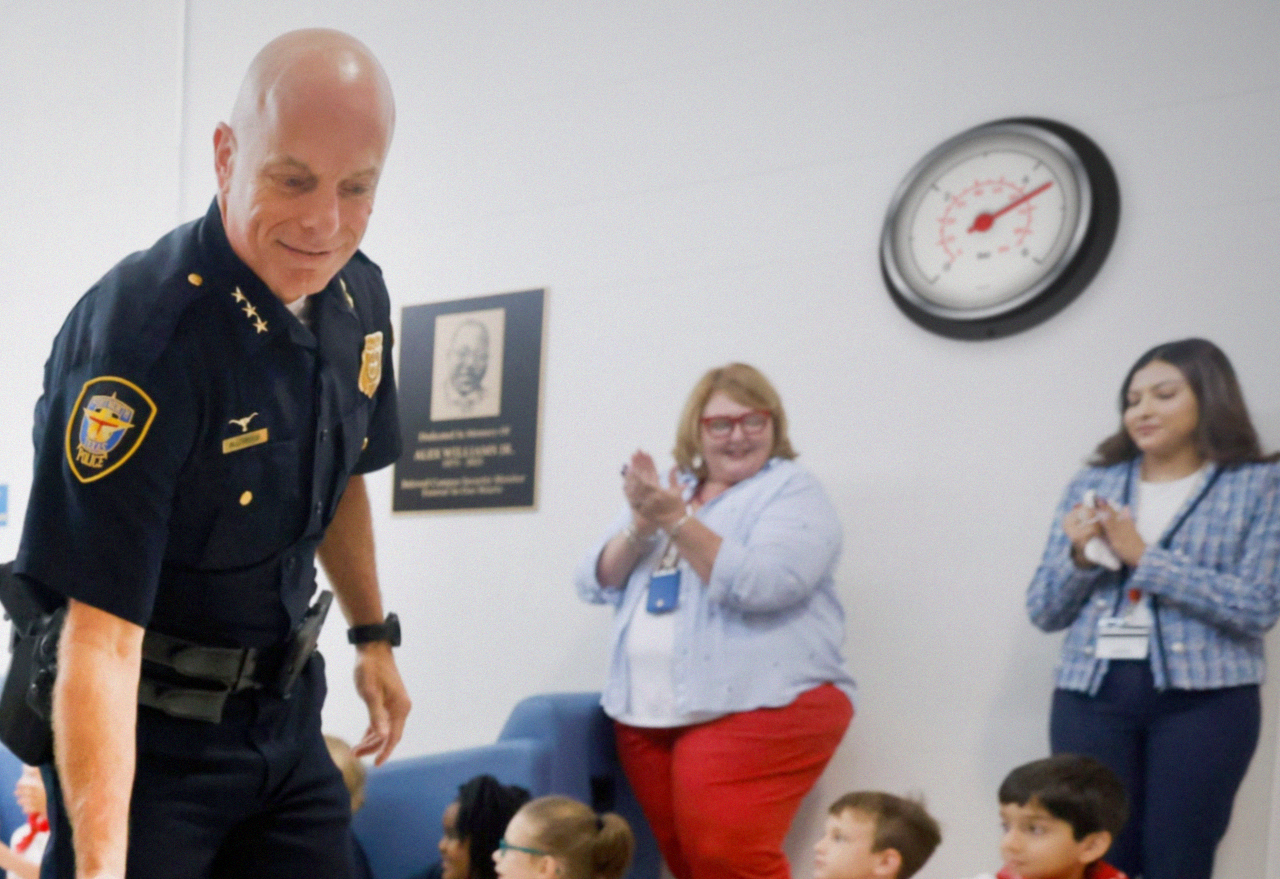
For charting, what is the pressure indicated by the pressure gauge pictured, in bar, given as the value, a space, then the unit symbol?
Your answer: 4.5 bar
